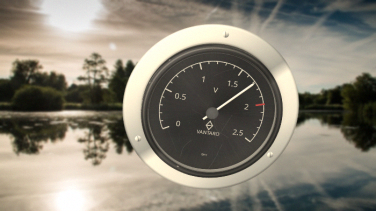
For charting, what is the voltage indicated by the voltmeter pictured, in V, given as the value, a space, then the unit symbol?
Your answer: 1.7 V
